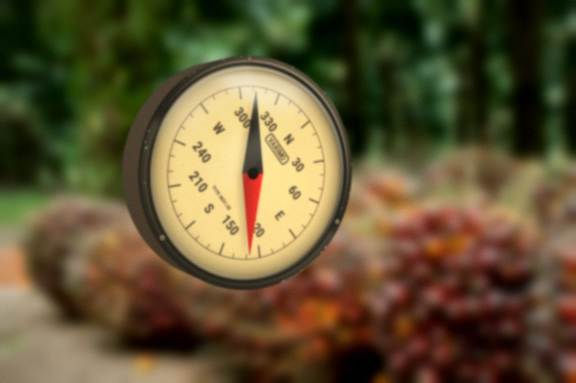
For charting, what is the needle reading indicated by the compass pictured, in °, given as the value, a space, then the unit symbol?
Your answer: 130 °
